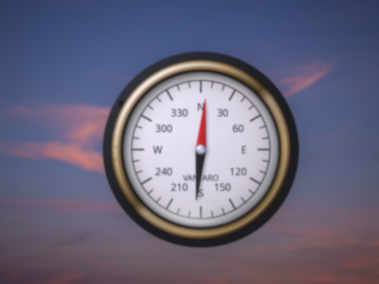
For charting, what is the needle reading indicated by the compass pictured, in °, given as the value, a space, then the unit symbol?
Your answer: 5 °
